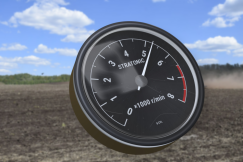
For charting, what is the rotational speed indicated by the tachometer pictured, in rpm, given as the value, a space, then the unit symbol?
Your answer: 5250 rpm
